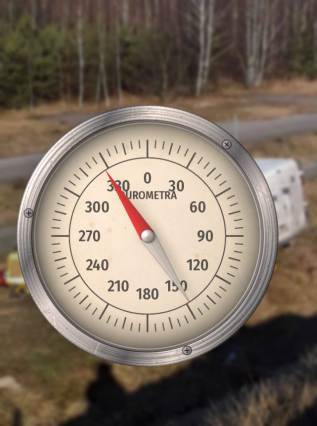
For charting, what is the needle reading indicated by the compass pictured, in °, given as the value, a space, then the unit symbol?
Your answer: 327.5 °
